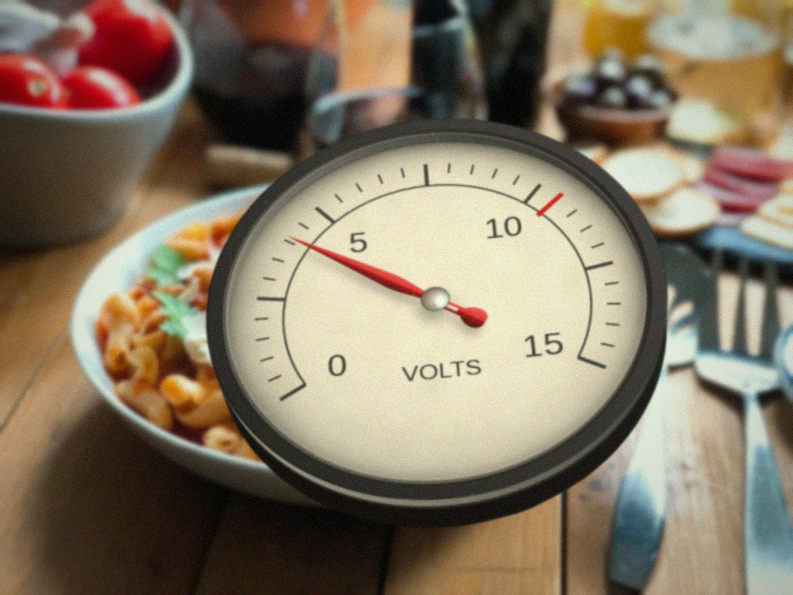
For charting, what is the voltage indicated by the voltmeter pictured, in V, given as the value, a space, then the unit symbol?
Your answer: 4 V
